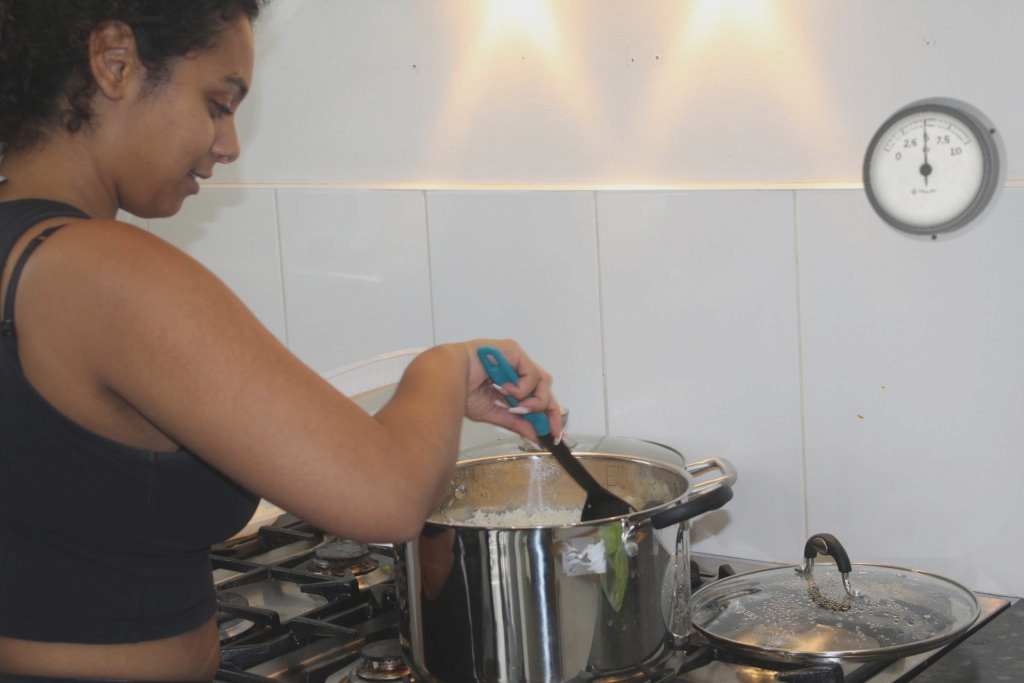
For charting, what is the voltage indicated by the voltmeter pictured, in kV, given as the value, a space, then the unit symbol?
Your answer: 5 kV
